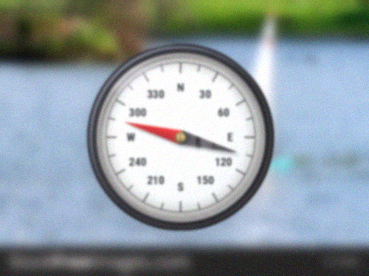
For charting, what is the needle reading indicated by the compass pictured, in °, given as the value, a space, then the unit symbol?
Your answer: 285 °
